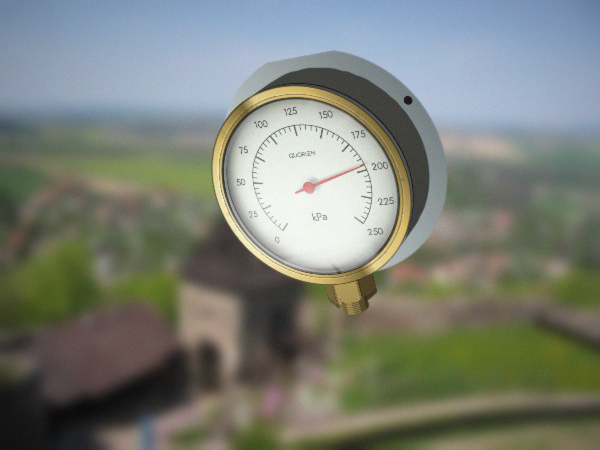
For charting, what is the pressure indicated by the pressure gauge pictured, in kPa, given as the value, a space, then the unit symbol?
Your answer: 195 kPa
